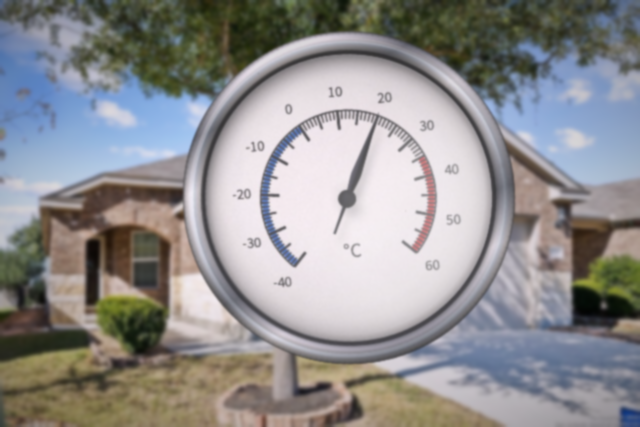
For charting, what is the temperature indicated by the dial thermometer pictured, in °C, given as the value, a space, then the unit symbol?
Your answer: 20 °C
